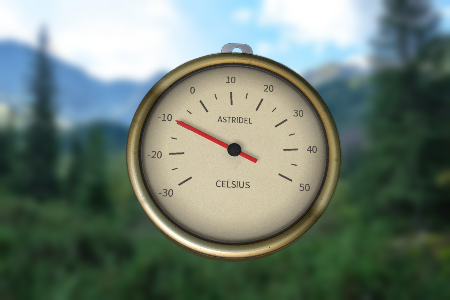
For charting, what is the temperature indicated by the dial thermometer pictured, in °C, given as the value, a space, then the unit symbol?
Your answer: -10 °C
